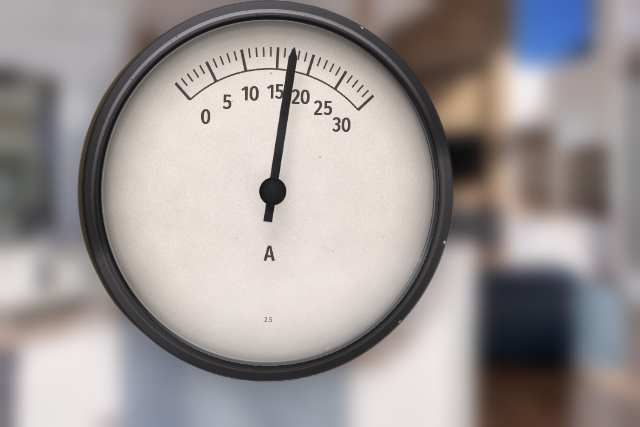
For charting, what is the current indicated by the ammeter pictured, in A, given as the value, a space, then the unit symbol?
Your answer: 17 A
